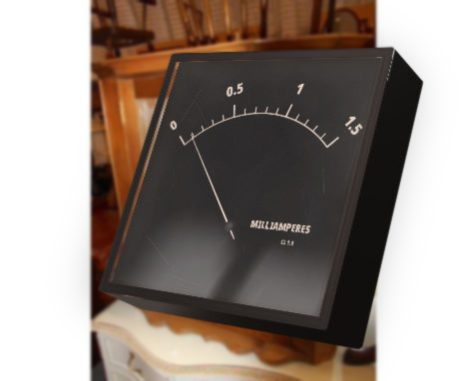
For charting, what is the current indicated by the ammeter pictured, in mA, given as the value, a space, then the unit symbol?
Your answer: 0.1 mA
